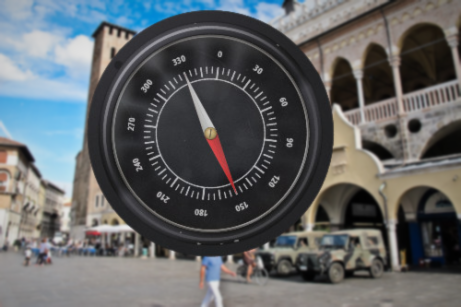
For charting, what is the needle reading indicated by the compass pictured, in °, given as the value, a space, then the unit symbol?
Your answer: 150 °
